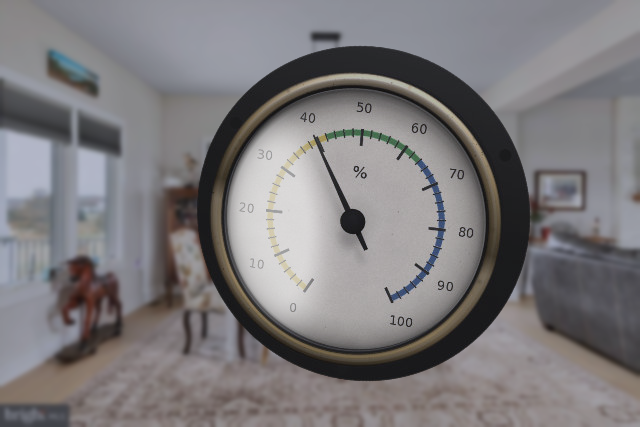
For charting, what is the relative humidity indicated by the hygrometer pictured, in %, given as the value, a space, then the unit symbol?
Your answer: 40 %
